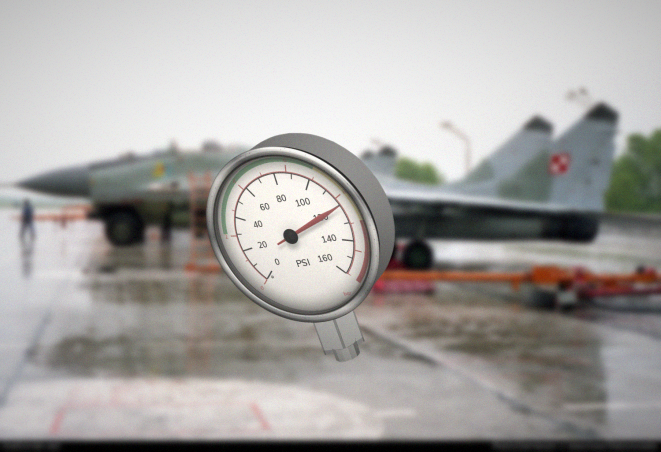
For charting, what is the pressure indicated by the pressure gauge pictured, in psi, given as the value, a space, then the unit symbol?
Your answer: 120 psi
